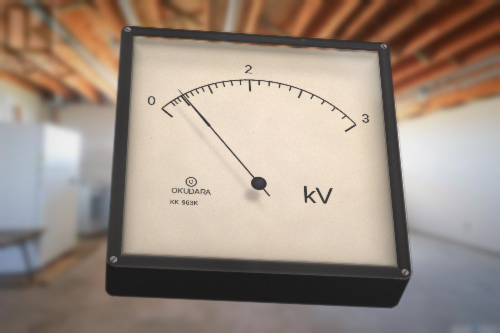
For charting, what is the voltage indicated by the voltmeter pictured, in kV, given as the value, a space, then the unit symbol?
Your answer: 1 kV
